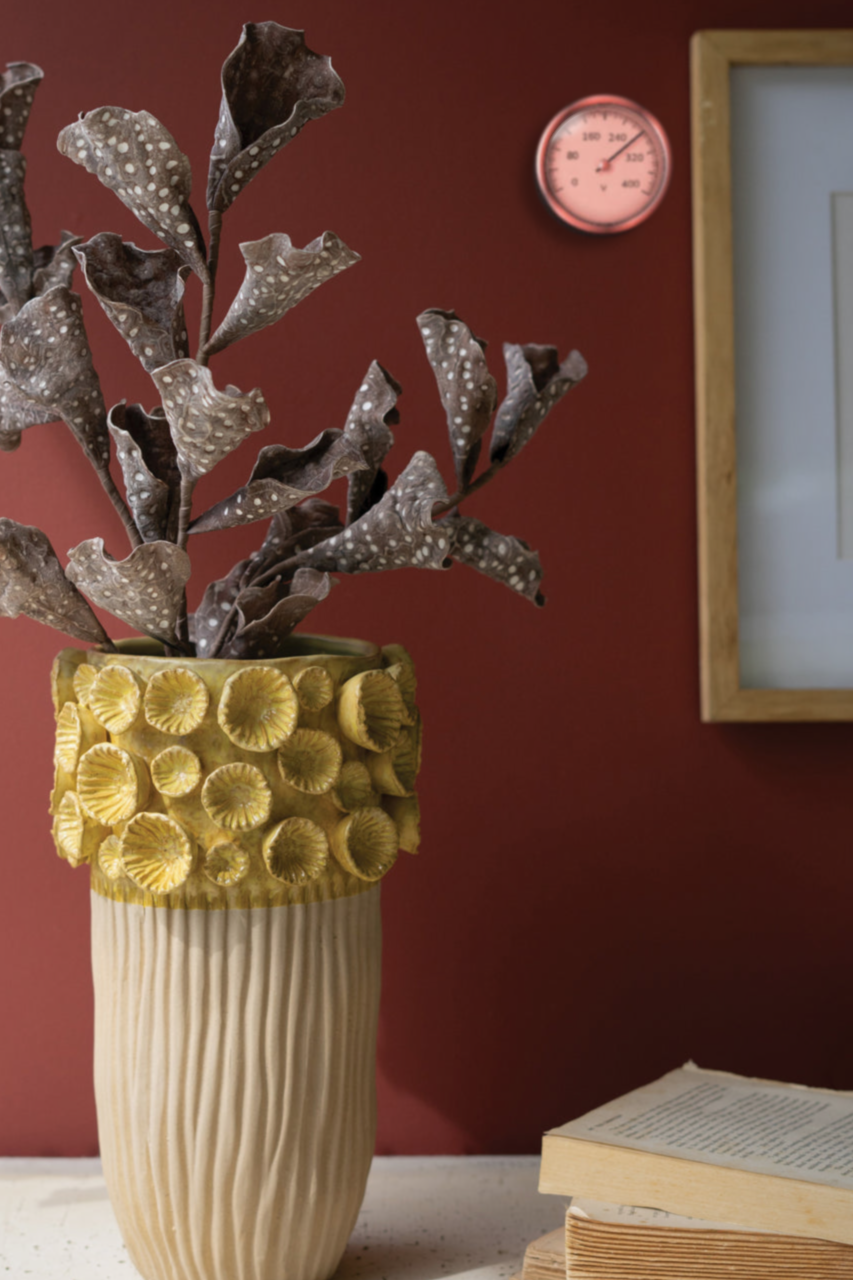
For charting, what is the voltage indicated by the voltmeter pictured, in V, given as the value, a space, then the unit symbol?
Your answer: 280 V
